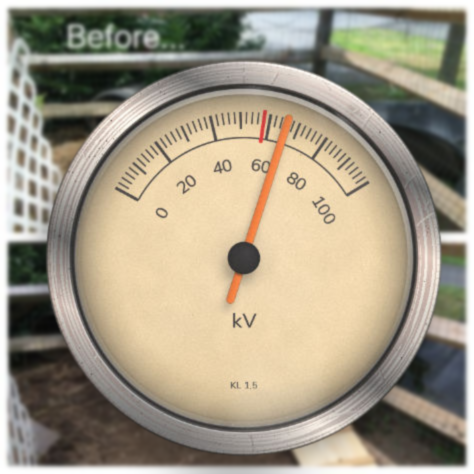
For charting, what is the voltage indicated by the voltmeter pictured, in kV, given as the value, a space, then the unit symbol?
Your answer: 66 kV
